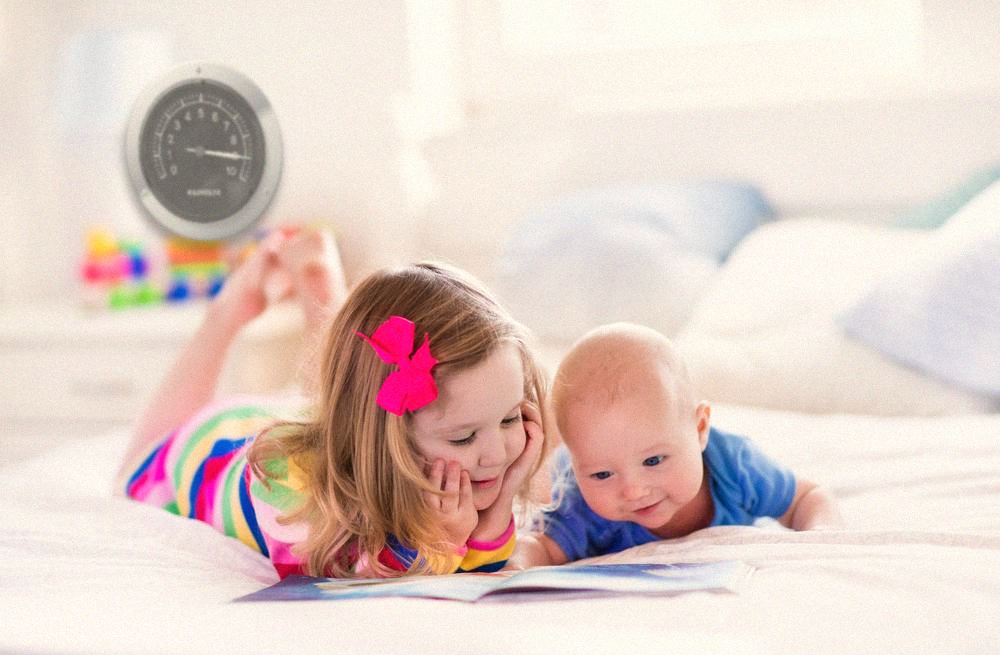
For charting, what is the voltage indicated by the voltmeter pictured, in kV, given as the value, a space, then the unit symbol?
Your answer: 9 kV
